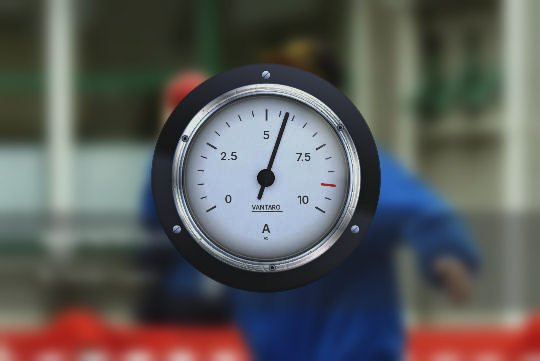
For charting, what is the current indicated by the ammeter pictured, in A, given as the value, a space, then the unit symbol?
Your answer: 5.75 A
